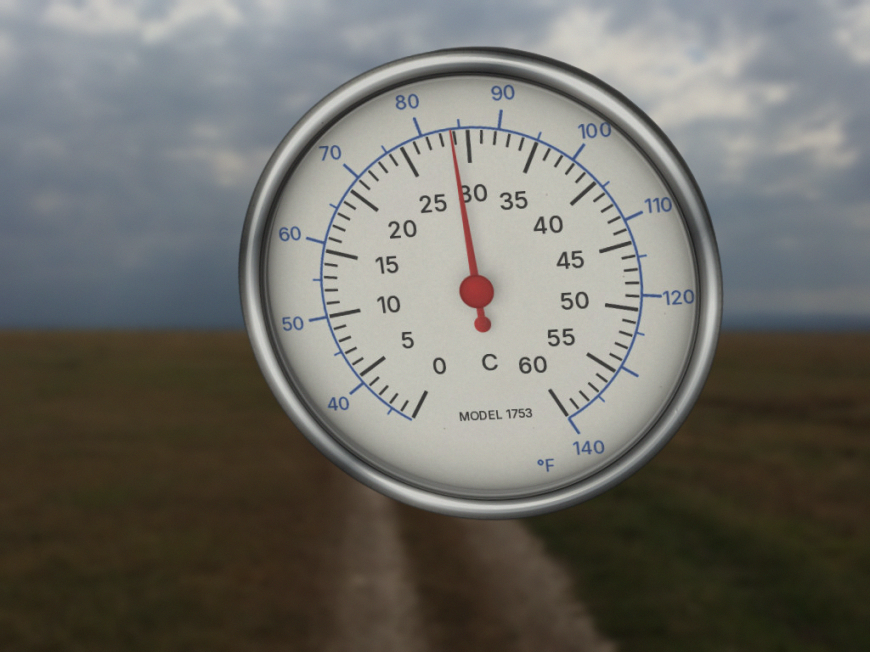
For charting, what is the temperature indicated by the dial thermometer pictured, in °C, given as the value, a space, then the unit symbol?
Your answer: 29 °C
